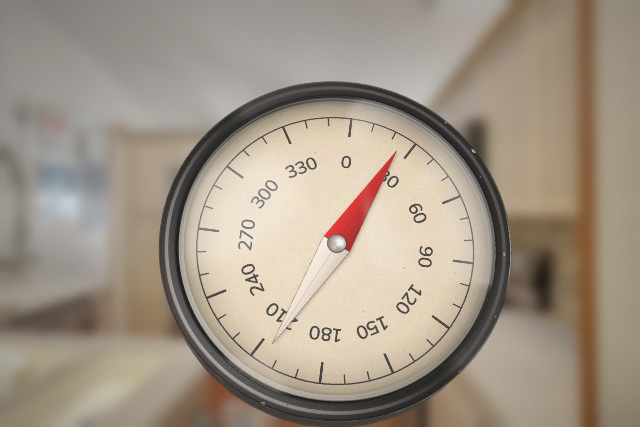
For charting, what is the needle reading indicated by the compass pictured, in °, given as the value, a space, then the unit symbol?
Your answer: 25 °
